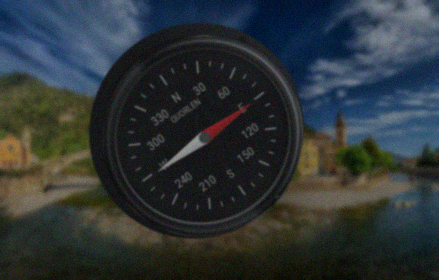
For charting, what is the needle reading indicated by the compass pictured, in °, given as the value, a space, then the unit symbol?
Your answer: 90 °
